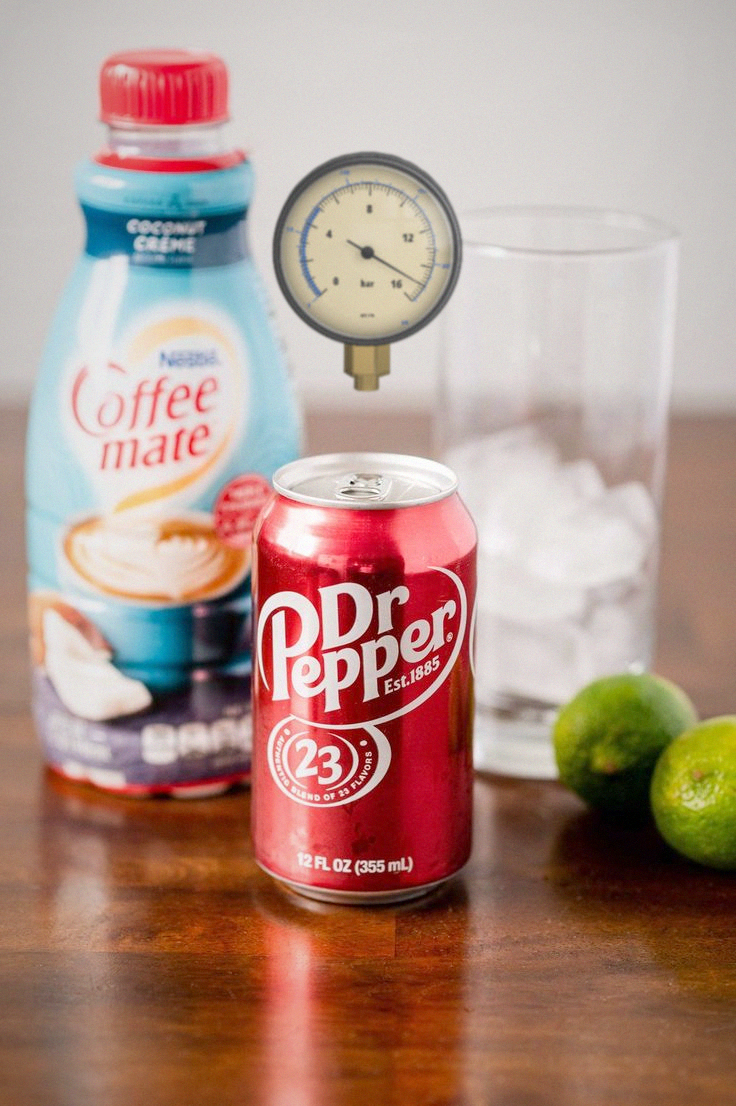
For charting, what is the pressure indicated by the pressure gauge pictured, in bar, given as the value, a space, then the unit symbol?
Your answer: 15 bar
